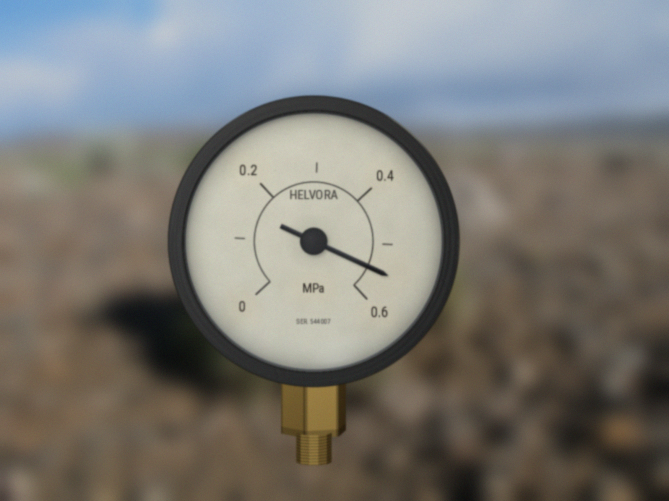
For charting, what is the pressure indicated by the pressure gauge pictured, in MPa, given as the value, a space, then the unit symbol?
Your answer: 0.55 MPa
